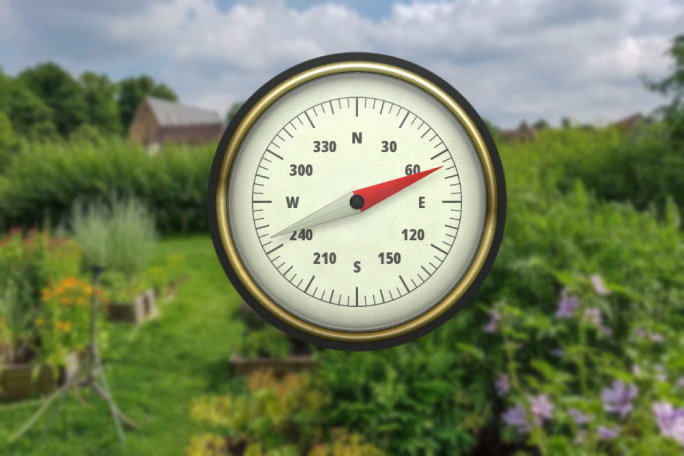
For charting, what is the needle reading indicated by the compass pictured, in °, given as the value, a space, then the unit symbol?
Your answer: 67.5 °
